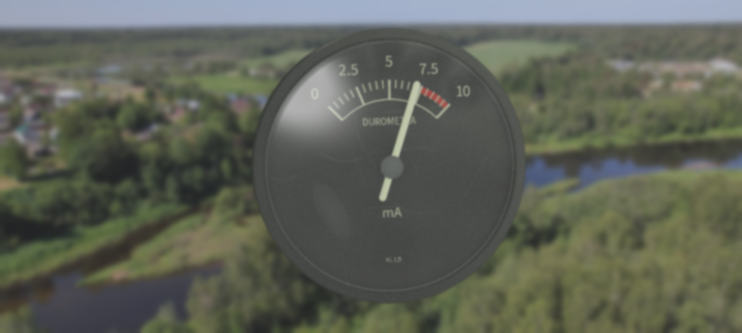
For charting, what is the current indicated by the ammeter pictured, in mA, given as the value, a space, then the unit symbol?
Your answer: 7 mA
